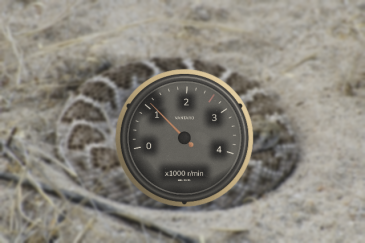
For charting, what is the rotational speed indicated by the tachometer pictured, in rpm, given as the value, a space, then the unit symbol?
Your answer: 1100 rpm
